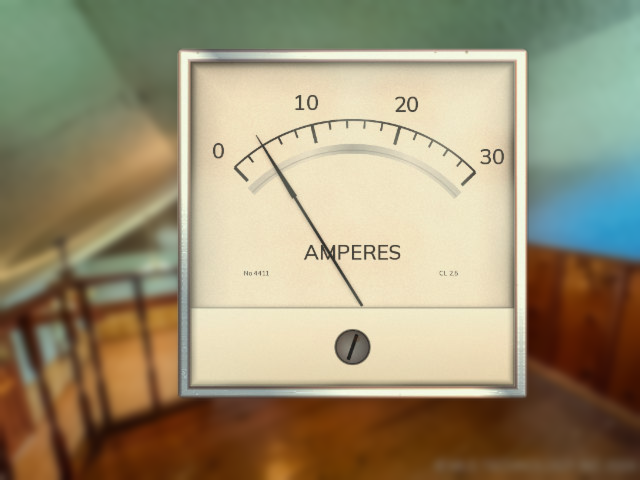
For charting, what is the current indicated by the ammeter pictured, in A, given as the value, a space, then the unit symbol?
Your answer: 4 A
